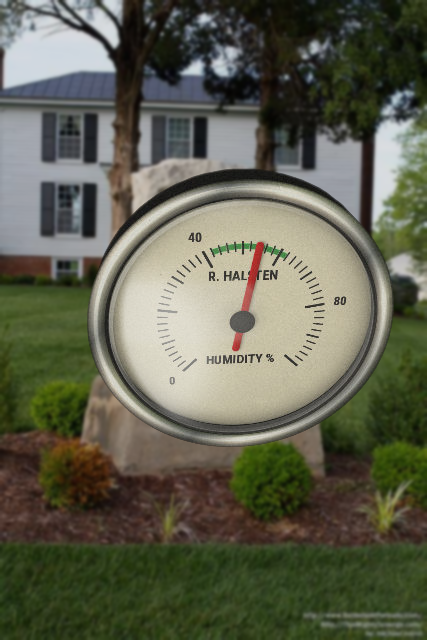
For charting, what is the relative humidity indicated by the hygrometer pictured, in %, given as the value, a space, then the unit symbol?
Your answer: 54 %
